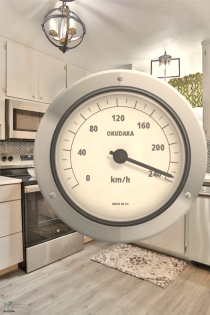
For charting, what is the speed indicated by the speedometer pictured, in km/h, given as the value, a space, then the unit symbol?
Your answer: 235 km/h
